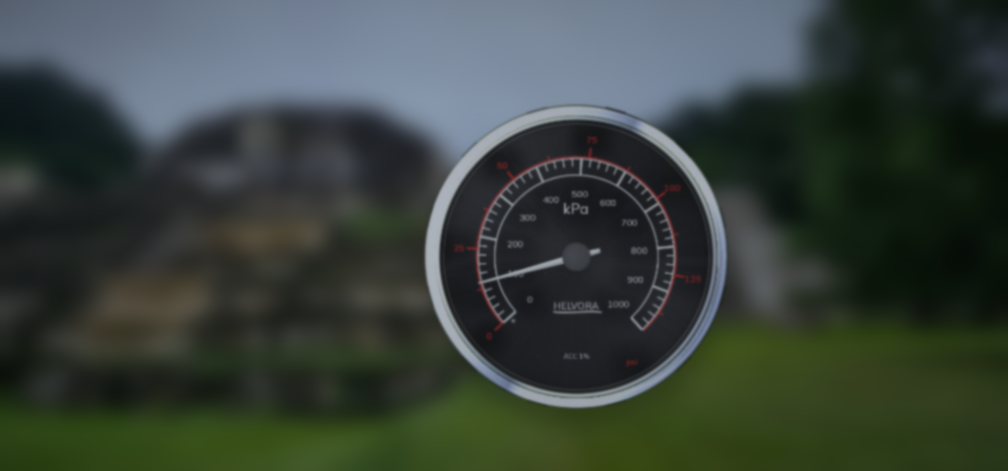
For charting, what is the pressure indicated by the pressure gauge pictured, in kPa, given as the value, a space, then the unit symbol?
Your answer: 100 kPa
